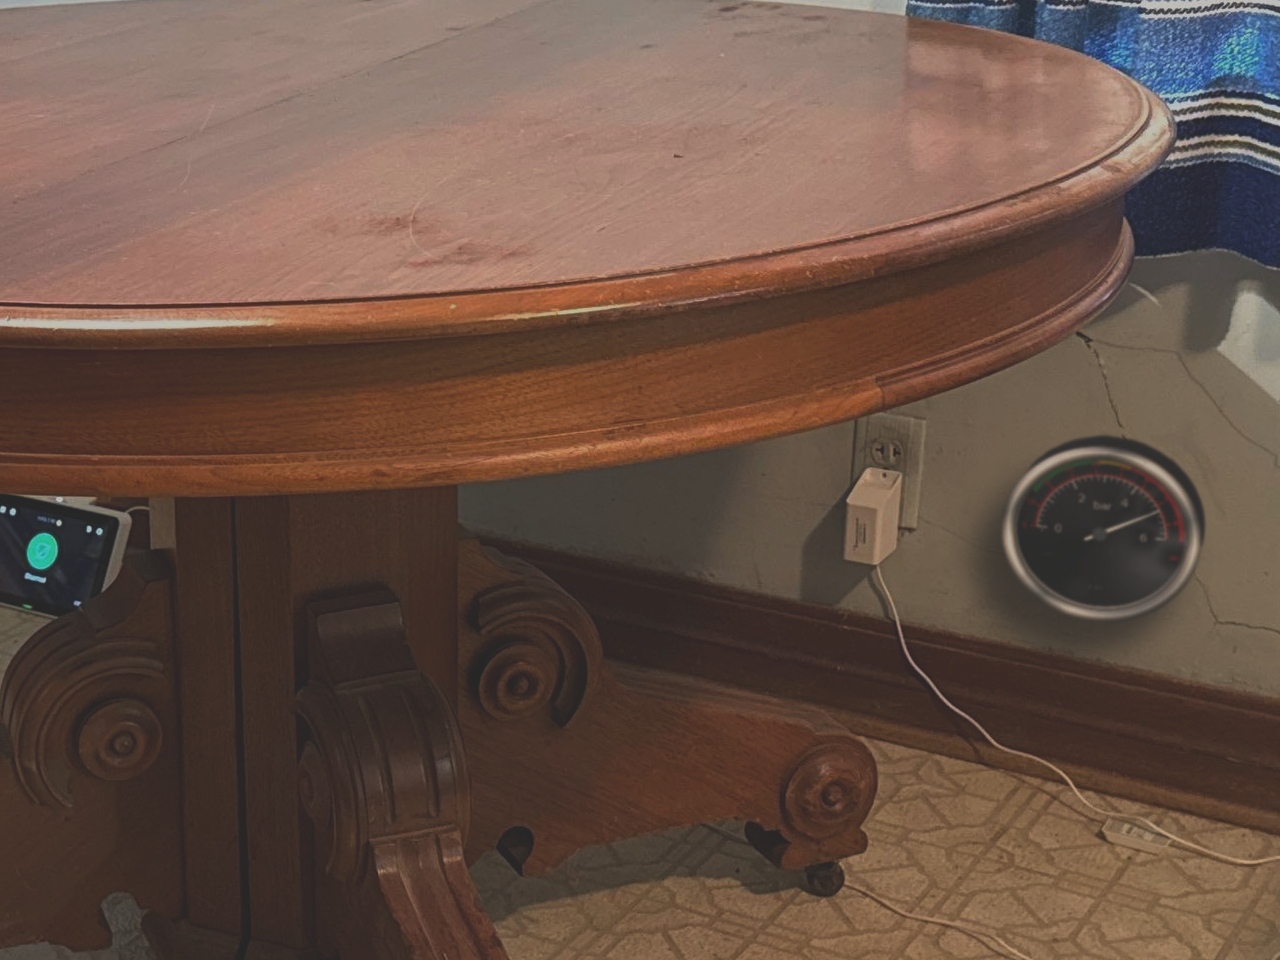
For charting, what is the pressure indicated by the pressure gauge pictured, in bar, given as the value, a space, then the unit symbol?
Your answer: 5 bar
